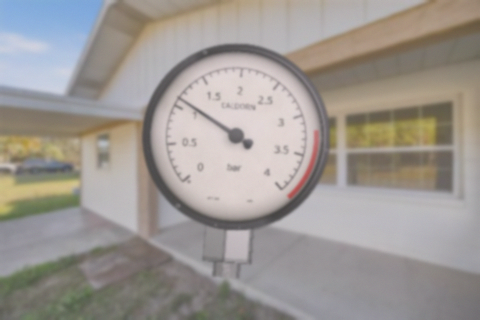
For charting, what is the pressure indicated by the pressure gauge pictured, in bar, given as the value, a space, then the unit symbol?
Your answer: 1.1 bar
